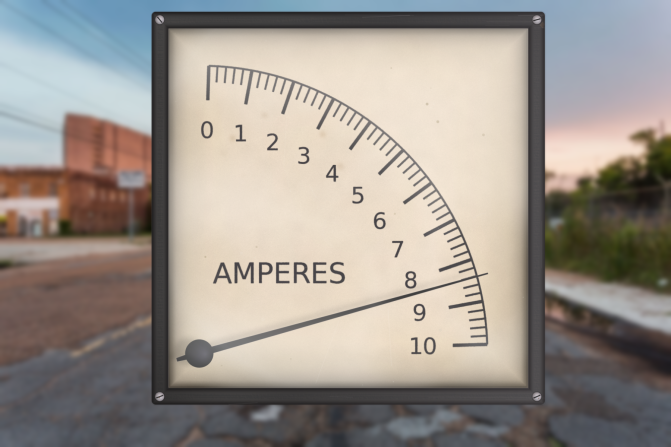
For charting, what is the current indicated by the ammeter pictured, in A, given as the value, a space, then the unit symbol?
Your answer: 8.4 A
